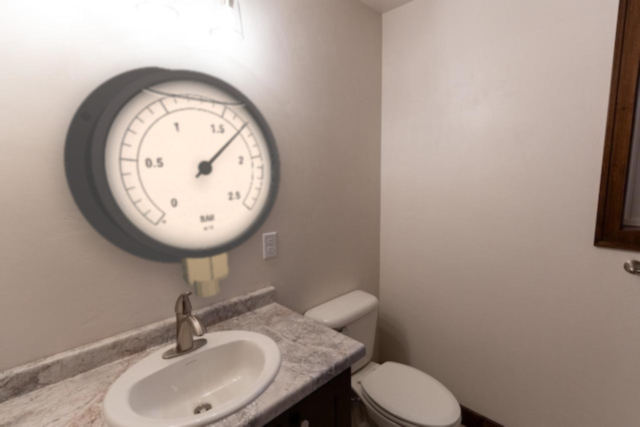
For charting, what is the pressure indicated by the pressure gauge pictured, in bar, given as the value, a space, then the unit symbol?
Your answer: 1.7 bar
